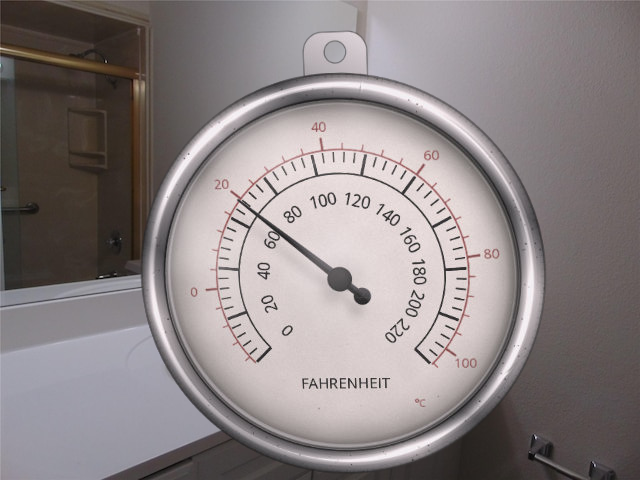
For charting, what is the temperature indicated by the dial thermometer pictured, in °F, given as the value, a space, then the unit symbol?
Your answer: 68 °F
